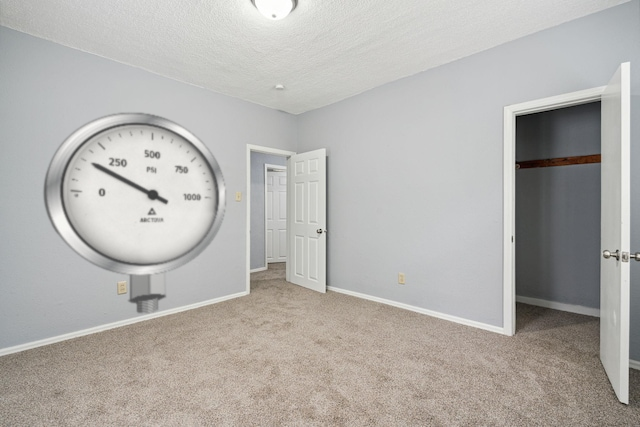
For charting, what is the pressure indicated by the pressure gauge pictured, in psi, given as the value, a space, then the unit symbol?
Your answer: 150 psi
